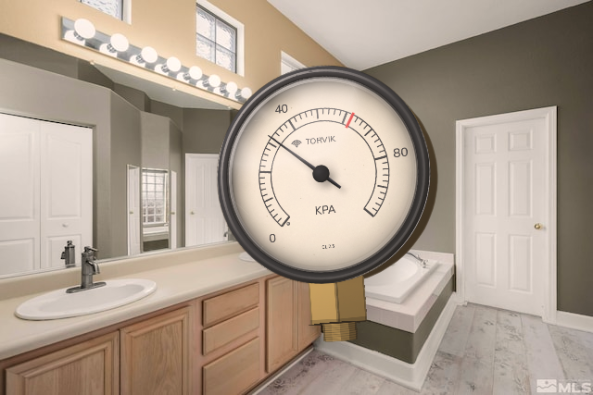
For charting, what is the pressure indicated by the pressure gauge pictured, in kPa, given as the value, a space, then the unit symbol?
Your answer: 32 kPa
